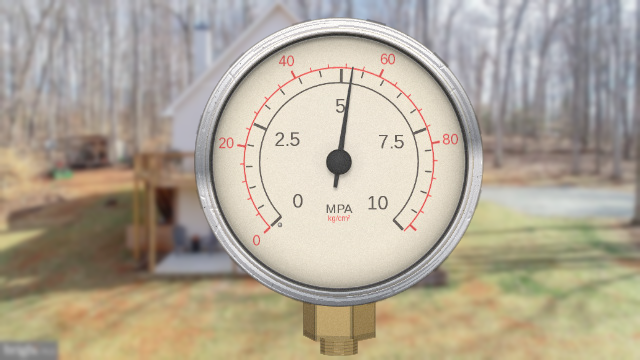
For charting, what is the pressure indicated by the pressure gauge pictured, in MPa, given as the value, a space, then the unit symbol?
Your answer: 5.25 MPa
